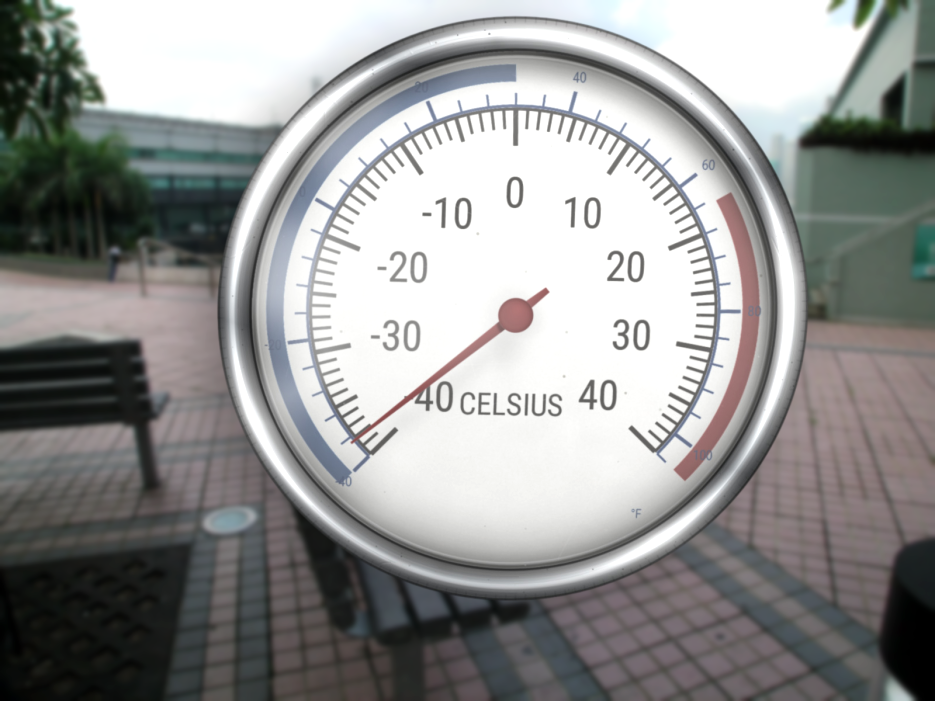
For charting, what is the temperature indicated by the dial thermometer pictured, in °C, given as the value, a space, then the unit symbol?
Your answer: -38 °C
